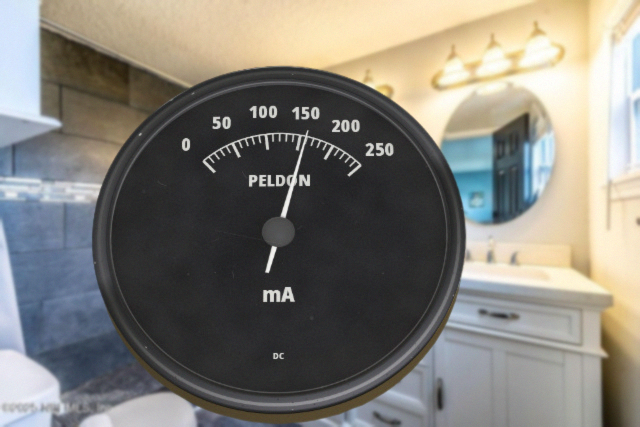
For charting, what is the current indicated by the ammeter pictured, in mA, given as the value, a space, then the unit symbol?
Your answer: 160 mA
